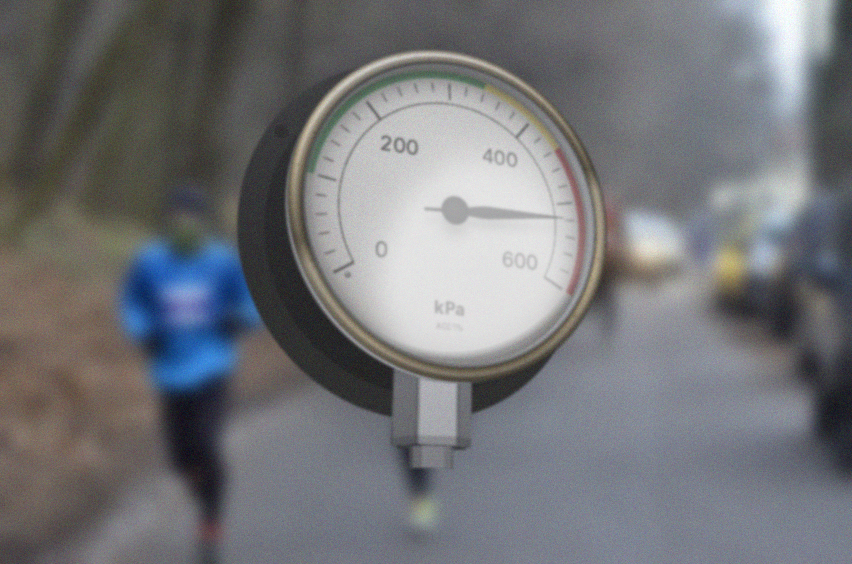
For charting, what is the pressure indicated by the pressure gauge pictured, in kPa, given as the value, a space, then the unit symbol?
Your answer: 520 kPa
